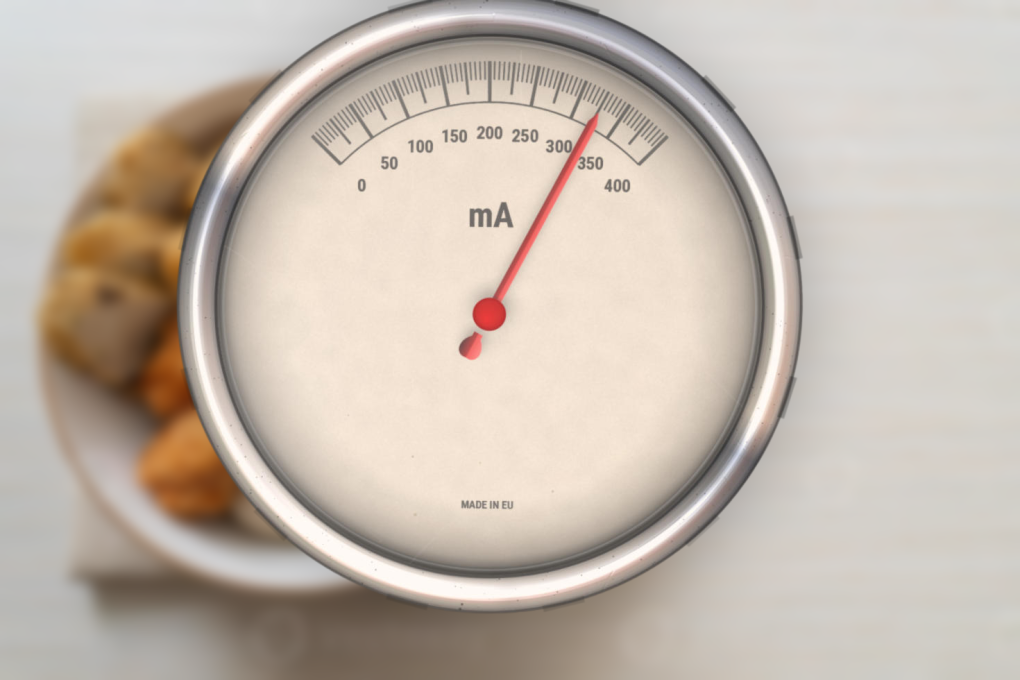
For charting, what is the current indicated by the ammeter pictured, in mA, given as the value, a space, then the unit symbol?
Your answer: 325 mA
